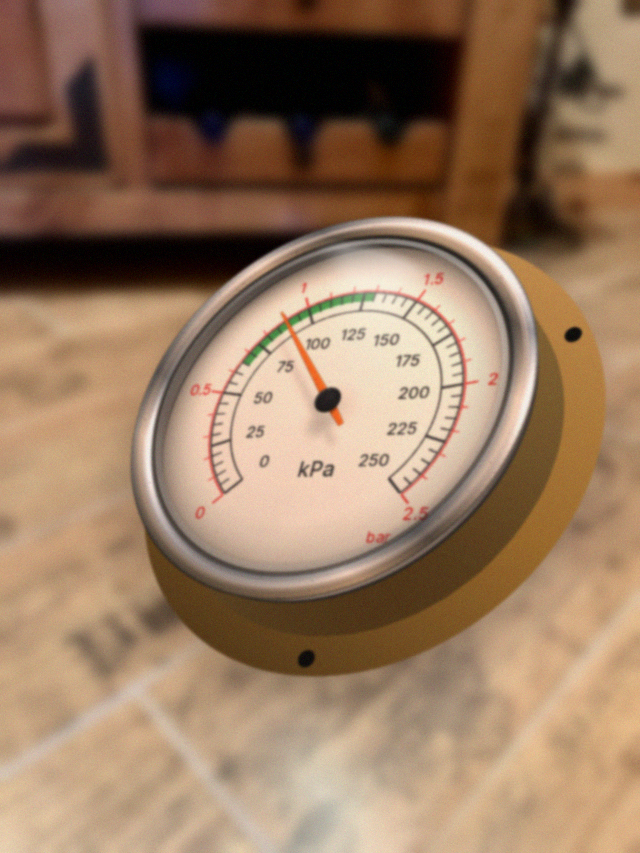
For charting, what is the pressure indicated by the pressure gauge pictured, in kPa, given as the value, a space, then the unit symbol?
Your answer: 90 kPa
